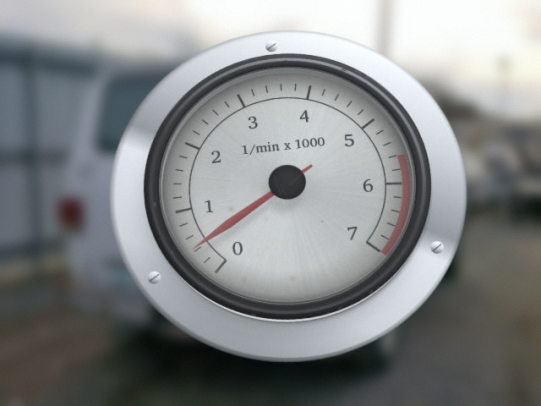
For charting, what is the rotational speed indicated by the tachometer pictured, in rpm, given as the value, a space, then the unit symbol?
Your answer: 400 rpm
